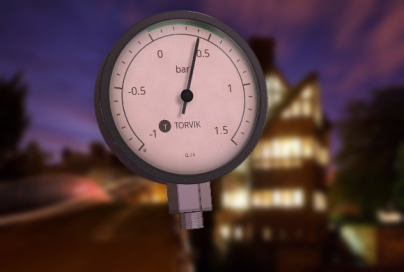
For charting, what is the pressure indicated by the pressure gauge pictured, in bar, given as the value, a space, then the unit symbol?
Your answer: 0.4 bar
